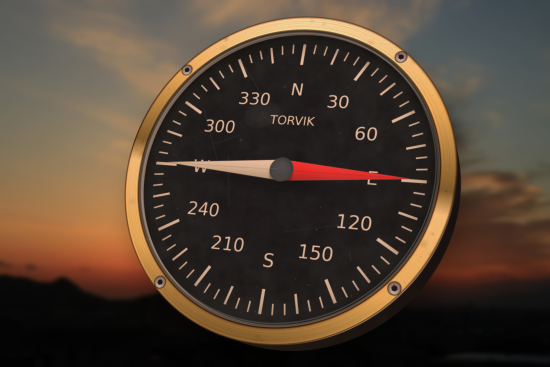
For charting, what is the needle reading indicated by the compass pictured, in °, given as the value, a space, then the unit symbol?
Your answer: 90 °
